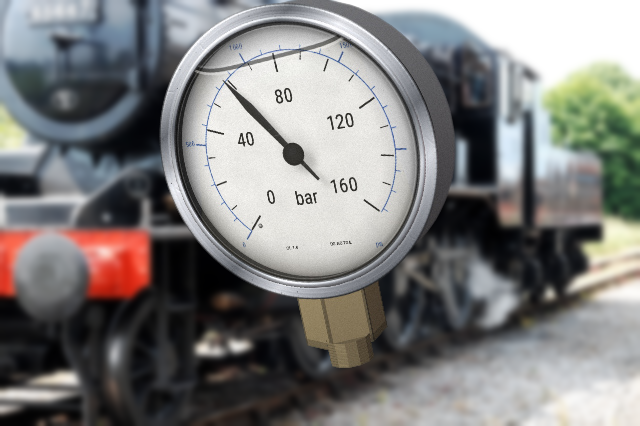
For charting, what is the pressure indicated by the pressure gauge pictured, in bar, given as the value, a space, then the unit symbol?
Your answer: 60 bar
